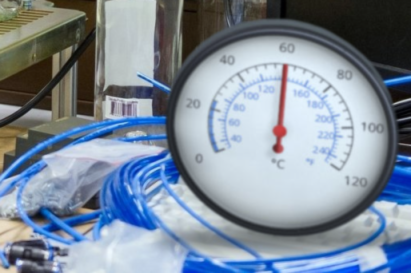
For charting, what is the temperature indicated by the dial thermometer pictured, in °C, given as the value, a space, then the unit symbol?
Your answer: 60 °C
